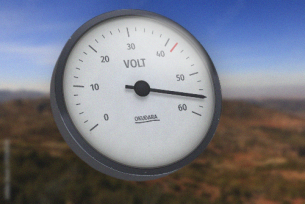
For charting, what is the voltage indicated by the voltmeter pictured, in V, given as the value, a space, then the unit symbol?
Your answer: 56 V
